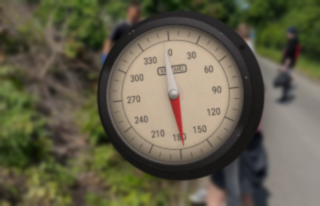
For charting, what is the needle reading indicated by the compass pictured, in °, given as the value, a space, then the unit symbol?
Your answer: 175 °
